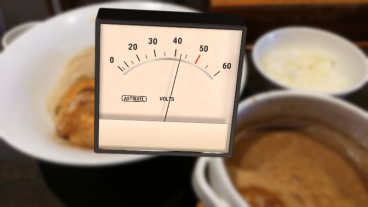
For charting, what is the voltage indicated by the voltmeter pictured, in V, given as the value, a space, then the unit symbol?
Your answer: 42.5 V
